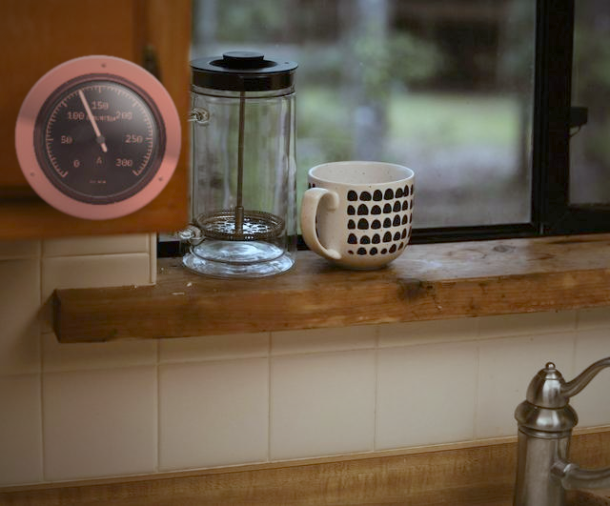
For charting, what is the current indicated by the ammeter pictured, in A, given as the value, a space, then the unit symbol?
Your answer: 125 A
